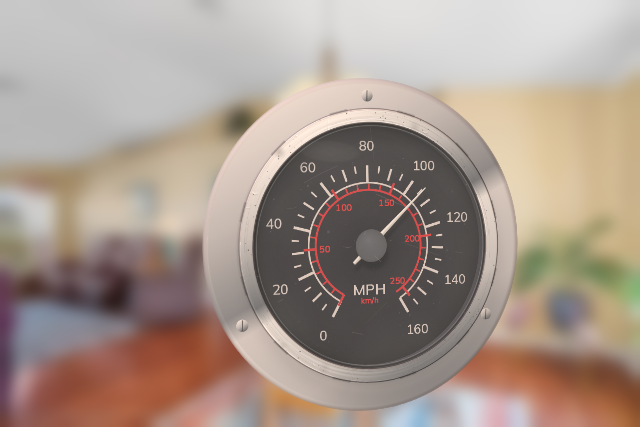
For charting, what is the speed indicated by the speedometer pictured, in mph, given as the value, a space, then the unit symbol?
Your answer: 105 mph
